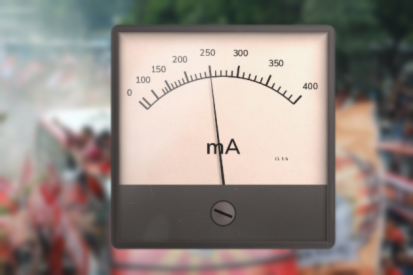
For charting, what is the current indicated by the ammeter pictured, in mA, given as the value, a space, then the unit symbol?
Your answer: 250 mA
